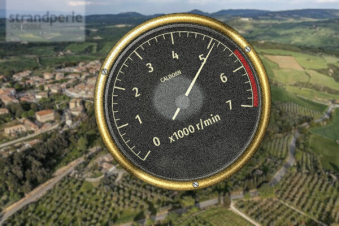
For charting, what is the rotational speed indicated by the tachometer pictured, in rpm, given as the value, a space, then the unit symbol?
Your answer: 5100 rpm
